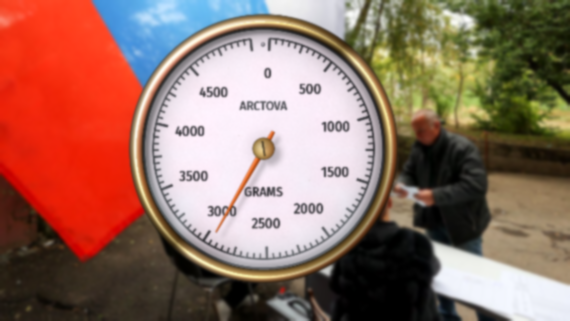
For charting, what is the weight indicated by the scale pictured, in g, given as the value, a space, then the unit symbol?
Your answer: 2950 g
